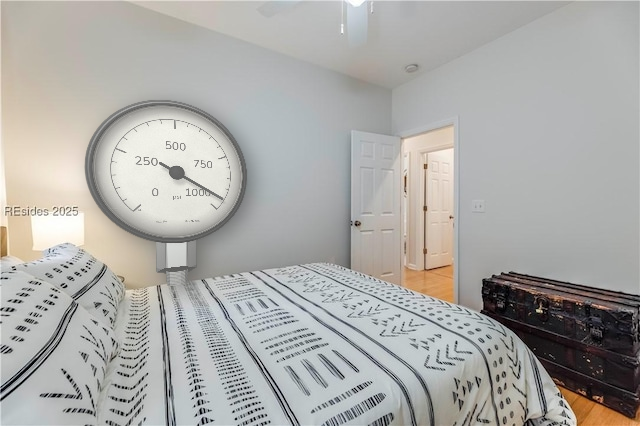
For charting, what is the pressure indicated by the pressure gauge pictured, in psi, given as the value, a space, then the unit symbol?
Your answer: 950 psi
